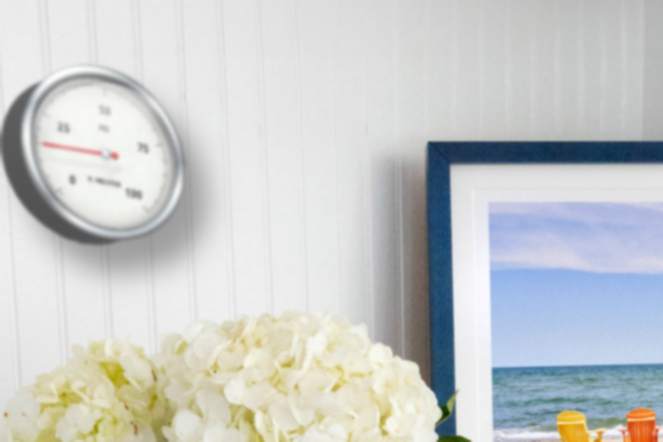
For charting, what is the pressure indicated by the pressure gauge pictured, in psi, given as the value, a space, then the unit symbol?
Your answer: 15 psi
